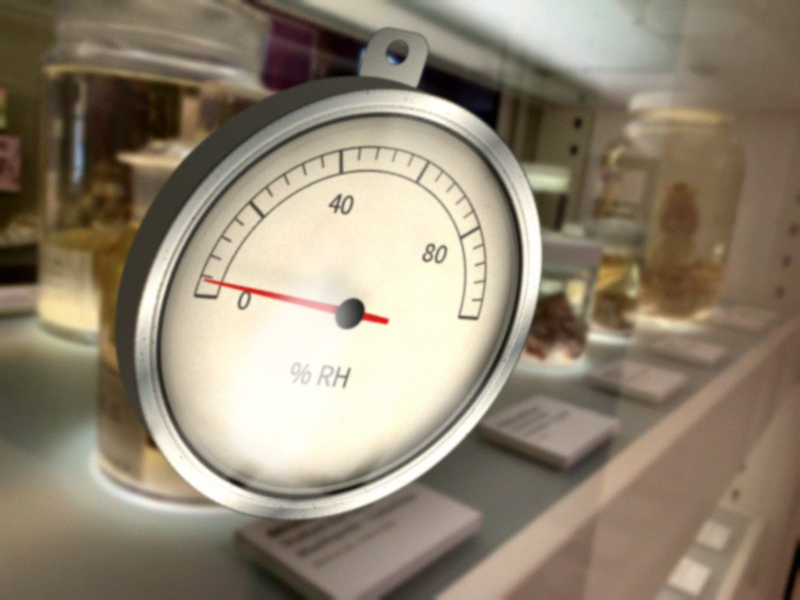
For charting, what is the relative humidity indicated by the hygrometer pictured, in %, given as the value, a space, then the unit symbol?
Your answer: 4 %
